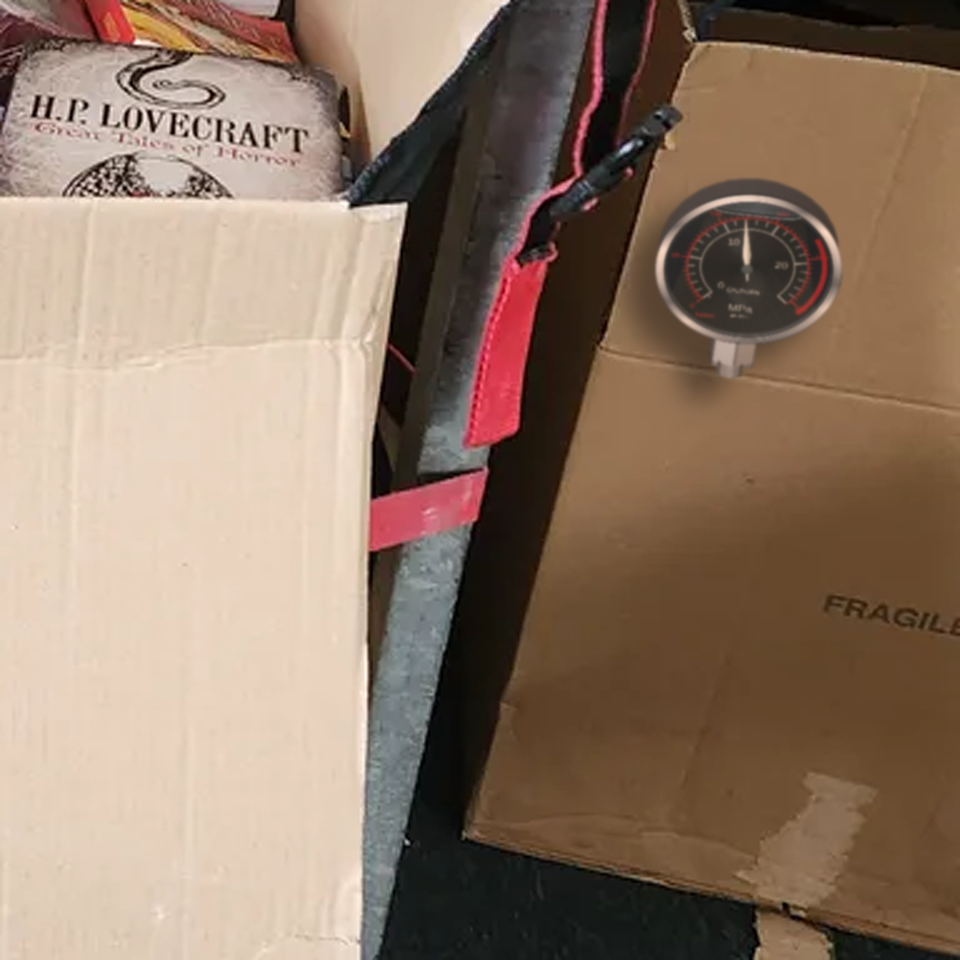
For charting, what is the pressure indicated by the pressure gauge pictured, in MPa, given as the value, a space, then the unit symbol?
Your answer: 12 MPa
